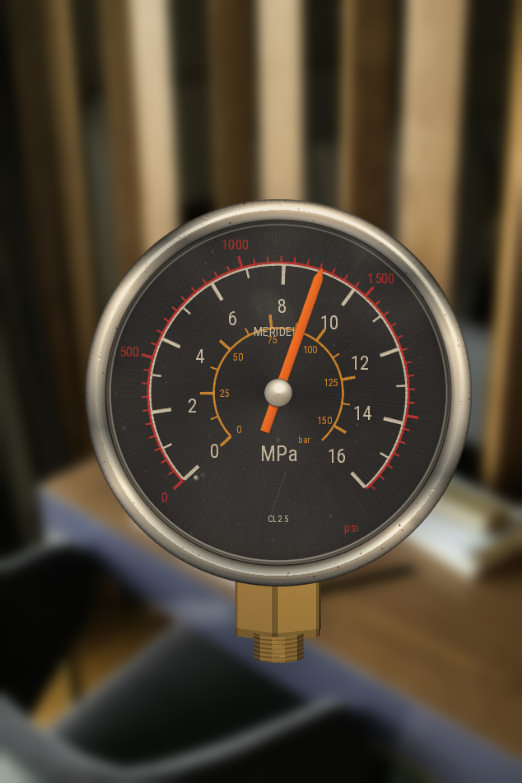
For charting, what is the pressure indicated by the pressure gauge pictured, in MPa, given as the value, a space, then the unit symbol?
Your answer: 9 MPa
